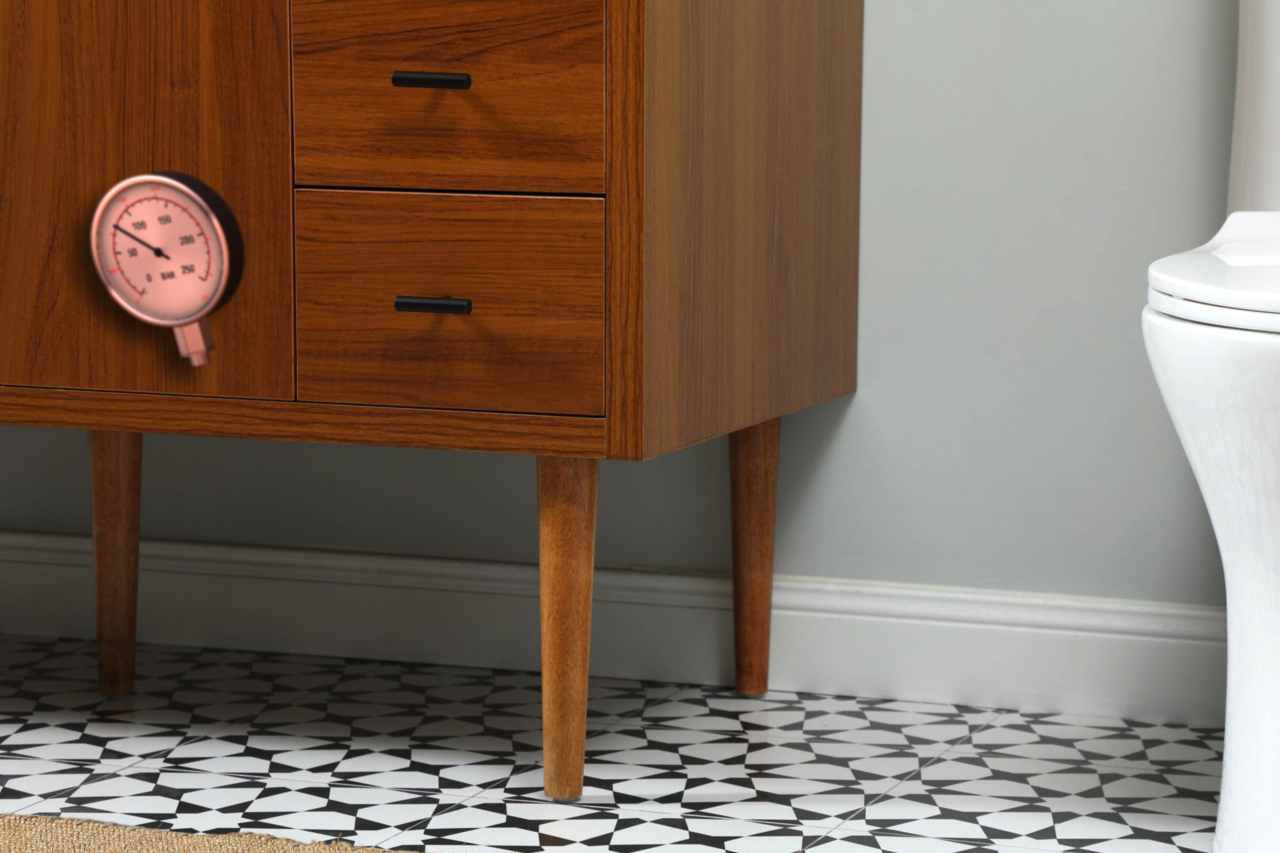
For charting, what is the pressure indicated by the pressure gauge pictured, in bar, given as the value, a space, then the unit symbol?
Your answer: 80 bar
